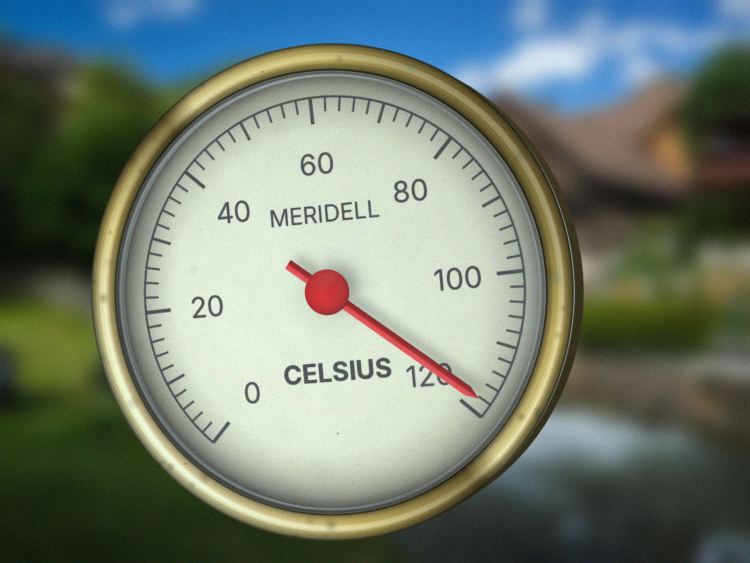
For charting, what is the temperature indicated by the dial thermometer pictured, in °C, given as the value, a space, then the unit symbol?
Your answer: 118 °C
